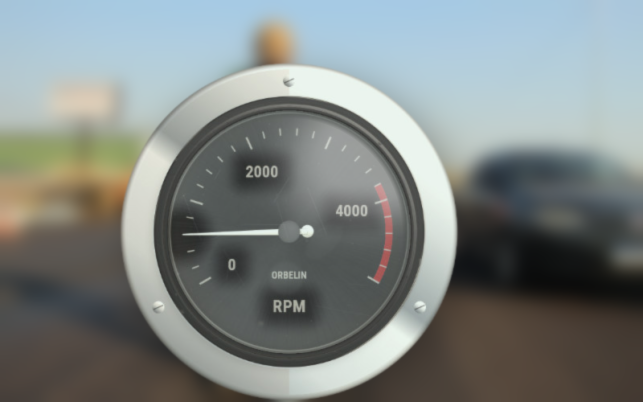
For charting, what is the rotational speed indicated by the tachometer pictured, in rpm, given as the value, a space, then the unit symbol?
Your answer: 600 rpm
